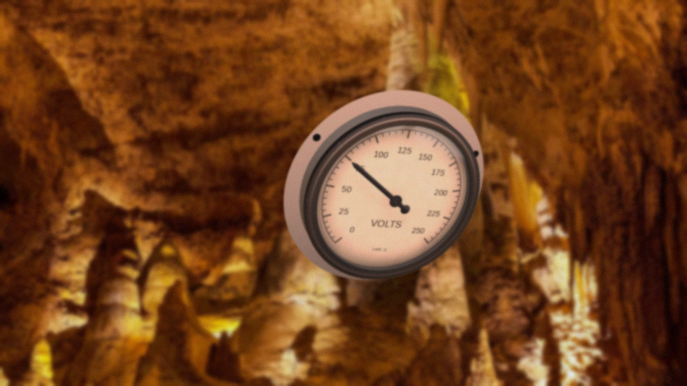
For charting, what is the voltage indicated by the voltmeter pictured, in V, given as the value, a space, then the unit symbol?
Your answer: 75 V
